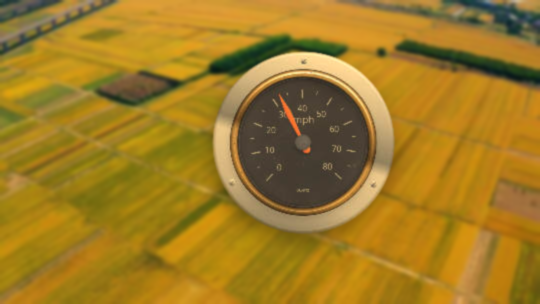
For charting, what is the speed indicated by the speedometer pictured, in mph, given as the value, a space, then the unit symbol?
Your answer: 32.5 mph
